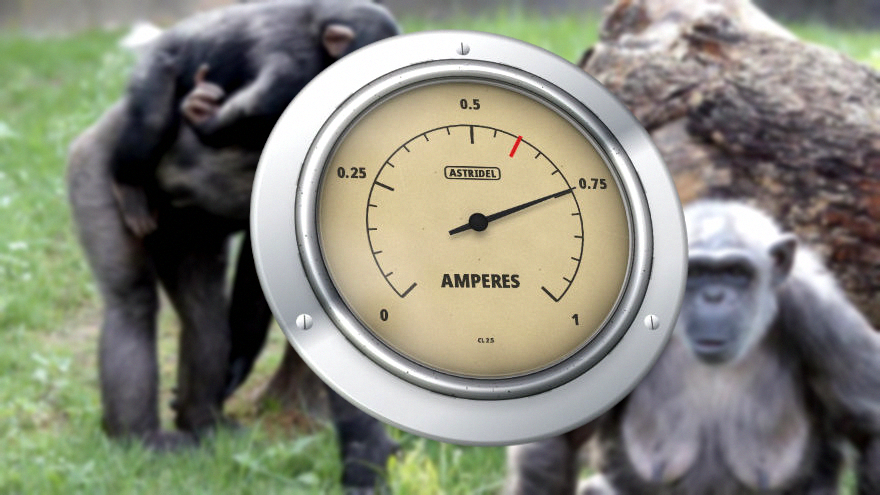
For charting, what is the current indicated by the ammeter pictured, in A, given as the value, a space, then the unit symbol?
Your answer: 0.75 A
